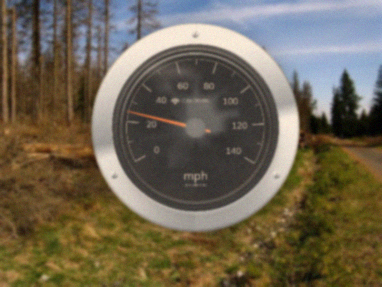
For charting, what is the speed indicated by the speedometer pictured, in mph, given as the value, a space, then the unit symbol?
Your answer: 25 mph
